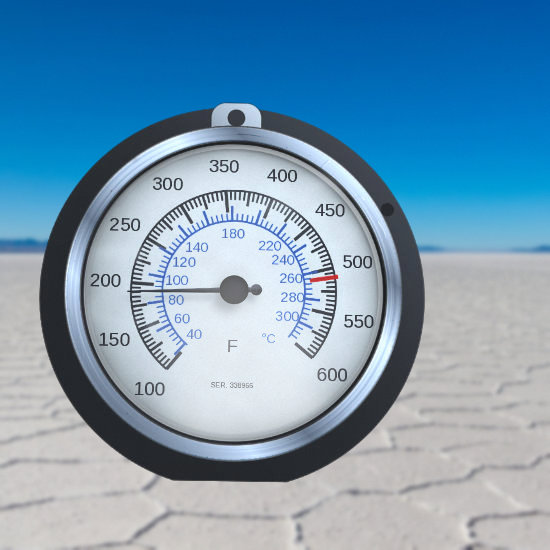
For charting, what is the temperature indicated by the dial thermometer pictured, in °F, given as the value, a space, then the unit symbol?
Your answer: 190 °F
